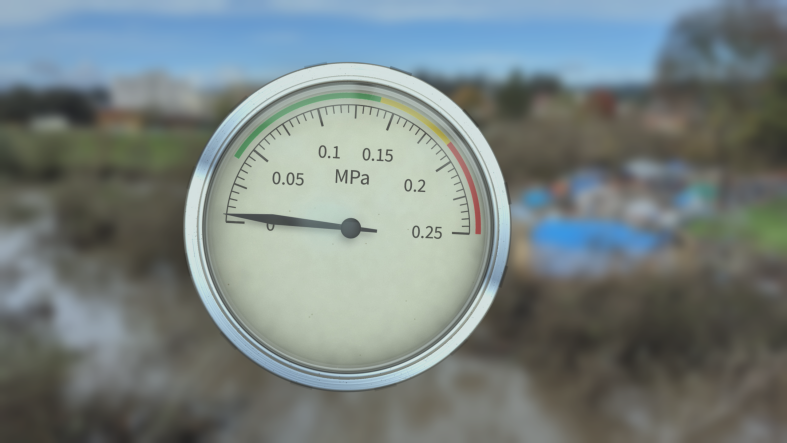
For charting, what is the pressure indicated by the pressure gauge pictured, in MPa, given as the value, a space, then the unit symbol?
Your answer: 0.005 MPa
